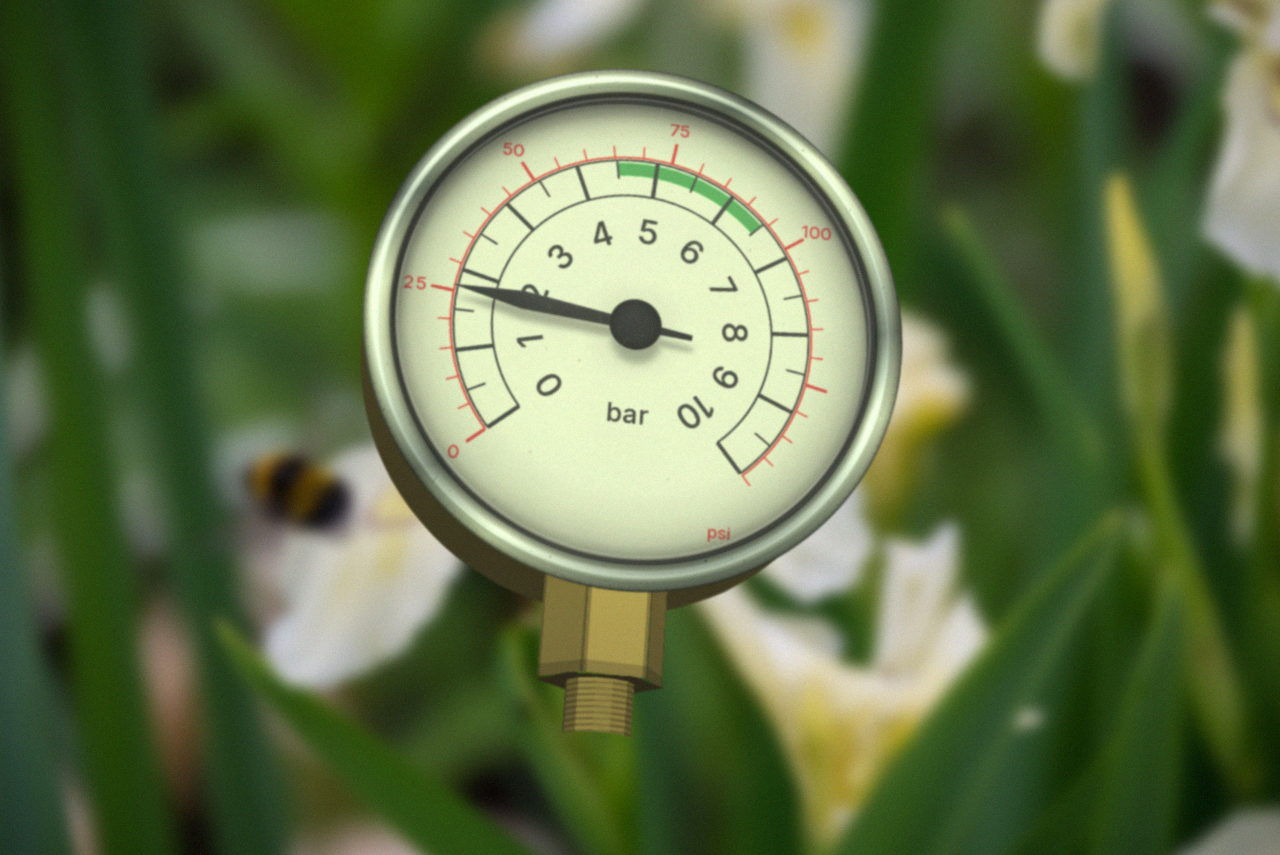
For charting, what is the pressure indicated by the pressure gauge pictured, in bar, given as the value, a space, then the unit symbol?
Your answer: 1.75 bar
